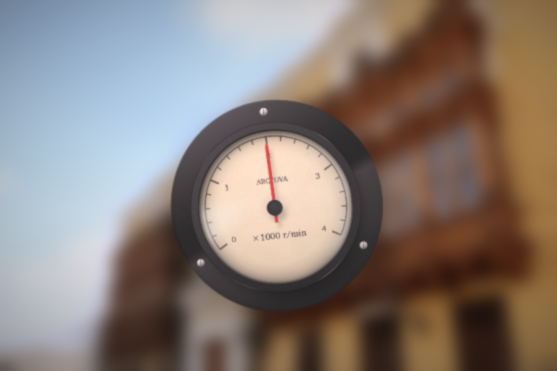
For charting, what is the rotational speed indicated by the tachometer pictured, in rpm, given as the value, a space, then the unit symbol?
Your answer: 2000 rpm
